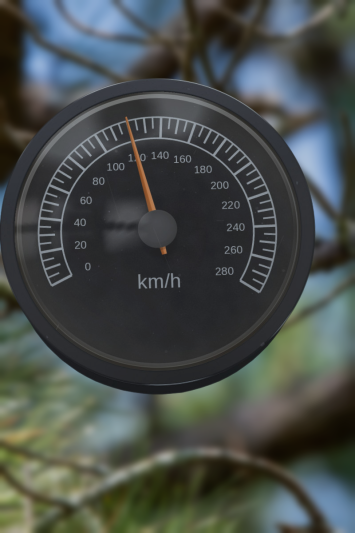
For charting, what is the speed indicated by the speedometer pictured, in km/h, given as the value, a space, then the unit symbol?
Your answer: 120 km/h
